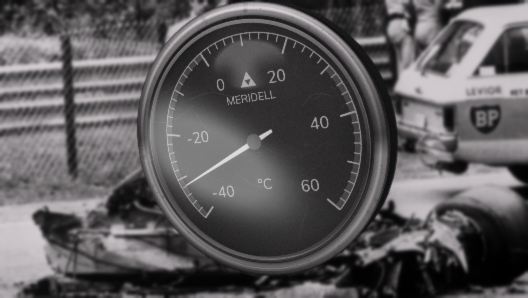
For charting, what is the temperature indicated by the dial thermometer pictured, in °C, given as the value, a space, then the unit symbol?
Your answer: -32 °C
